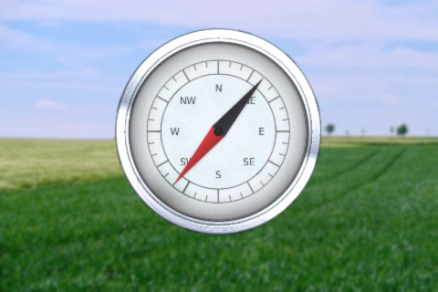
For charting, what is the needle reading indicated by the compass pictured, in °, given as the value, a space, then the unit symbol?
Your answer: 220 °
